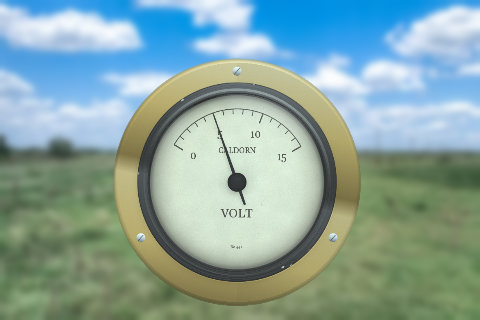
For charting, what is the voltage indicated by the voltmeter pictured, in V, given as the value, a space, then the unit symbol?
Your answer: 5 V
